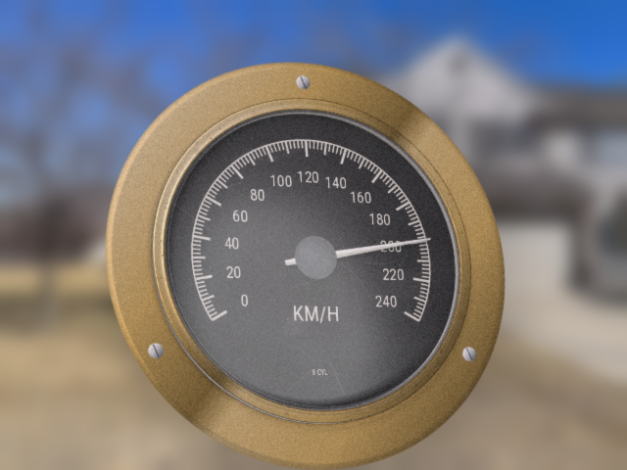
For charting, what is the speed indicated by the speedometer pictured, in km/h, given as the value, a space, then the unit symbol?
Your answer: 200 km/h
